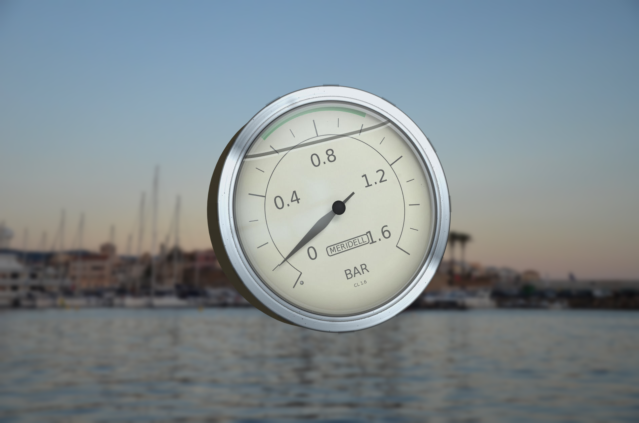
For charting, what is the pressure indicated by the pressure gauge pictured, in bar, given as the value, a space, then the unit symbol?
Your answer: 0.1 bar
